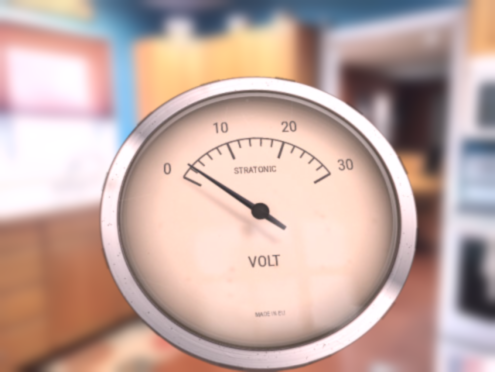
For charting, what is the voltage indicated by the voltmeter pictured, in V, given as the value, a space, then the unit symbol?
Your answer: 2 V
